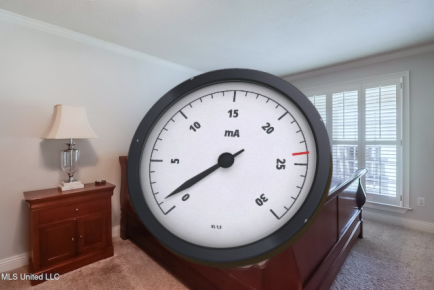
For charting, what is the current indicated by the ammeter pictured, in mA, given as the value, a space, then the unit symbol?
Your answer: 1 mA
